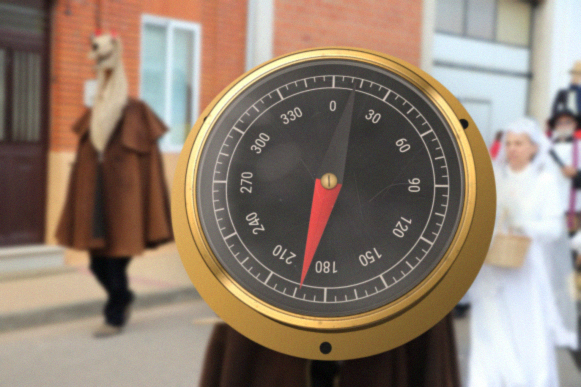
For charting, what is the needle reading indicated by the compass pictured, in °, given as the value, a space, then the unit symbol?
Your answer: 192.5 °
